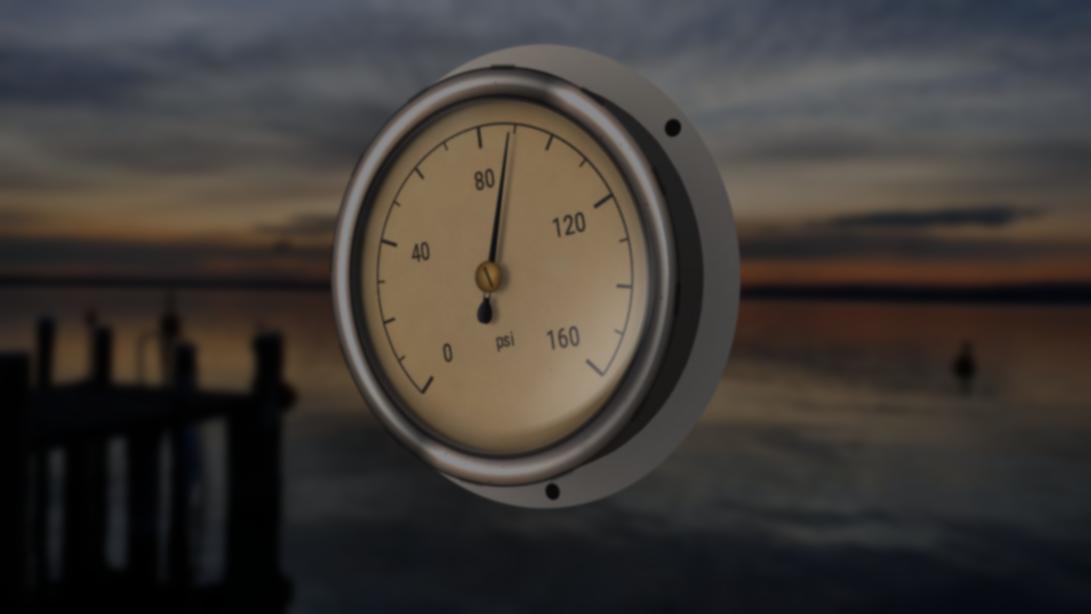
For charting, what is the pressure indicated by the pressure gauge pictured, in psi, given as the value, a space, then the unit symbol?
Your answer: 90 psi
